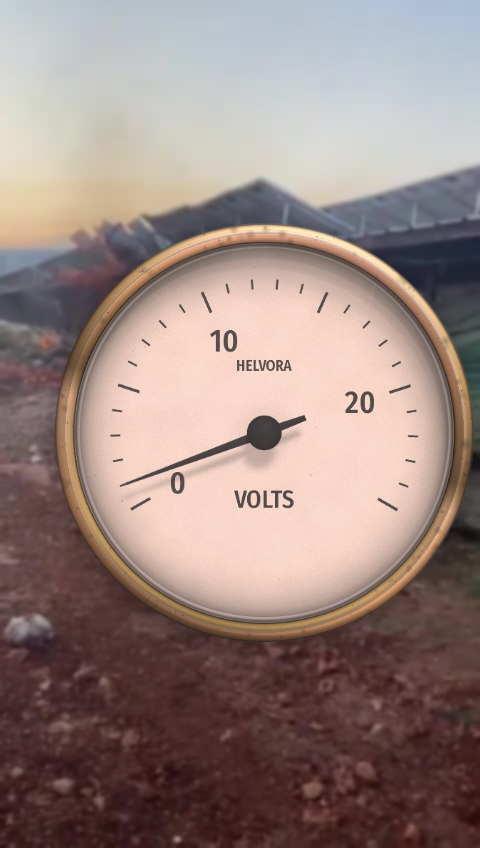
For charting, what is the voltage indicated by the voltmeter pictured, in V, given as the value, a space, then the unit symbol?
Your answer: 1 V
